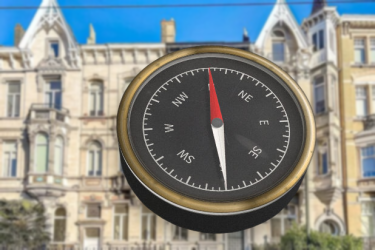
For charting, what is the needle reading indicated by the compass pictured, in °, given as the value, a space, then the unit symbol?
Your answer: 0 °
